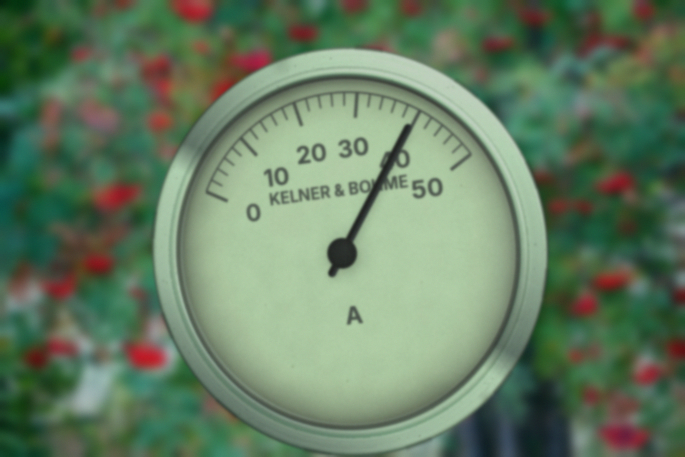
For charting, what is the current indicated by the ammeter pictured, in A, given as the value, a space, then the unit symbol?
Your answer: 40 A
